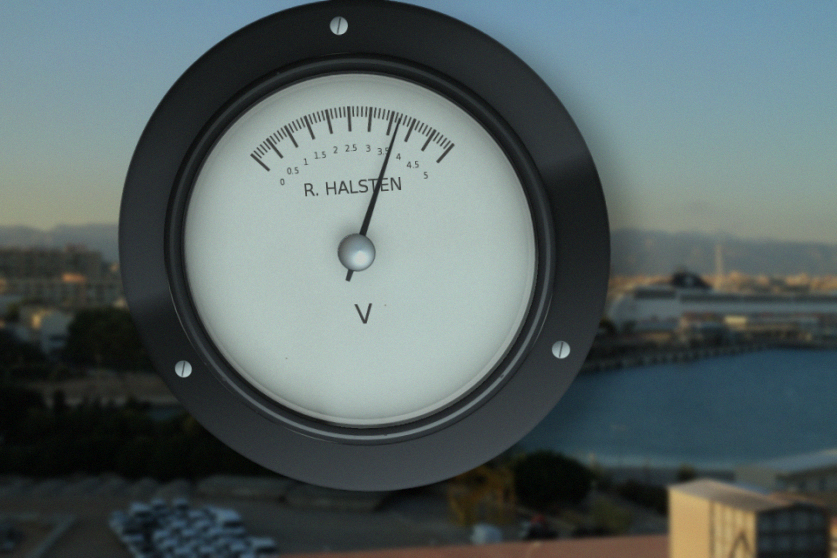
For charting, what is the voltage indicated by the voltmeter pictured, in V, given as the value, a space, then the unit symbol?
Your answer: 3.7 V
